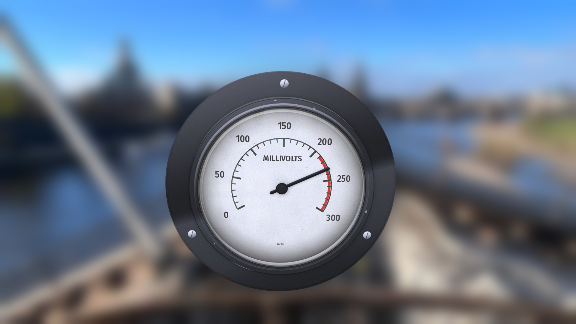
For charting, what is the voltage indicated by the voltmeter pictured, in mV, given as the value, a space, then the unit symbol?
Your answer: 230 mV
